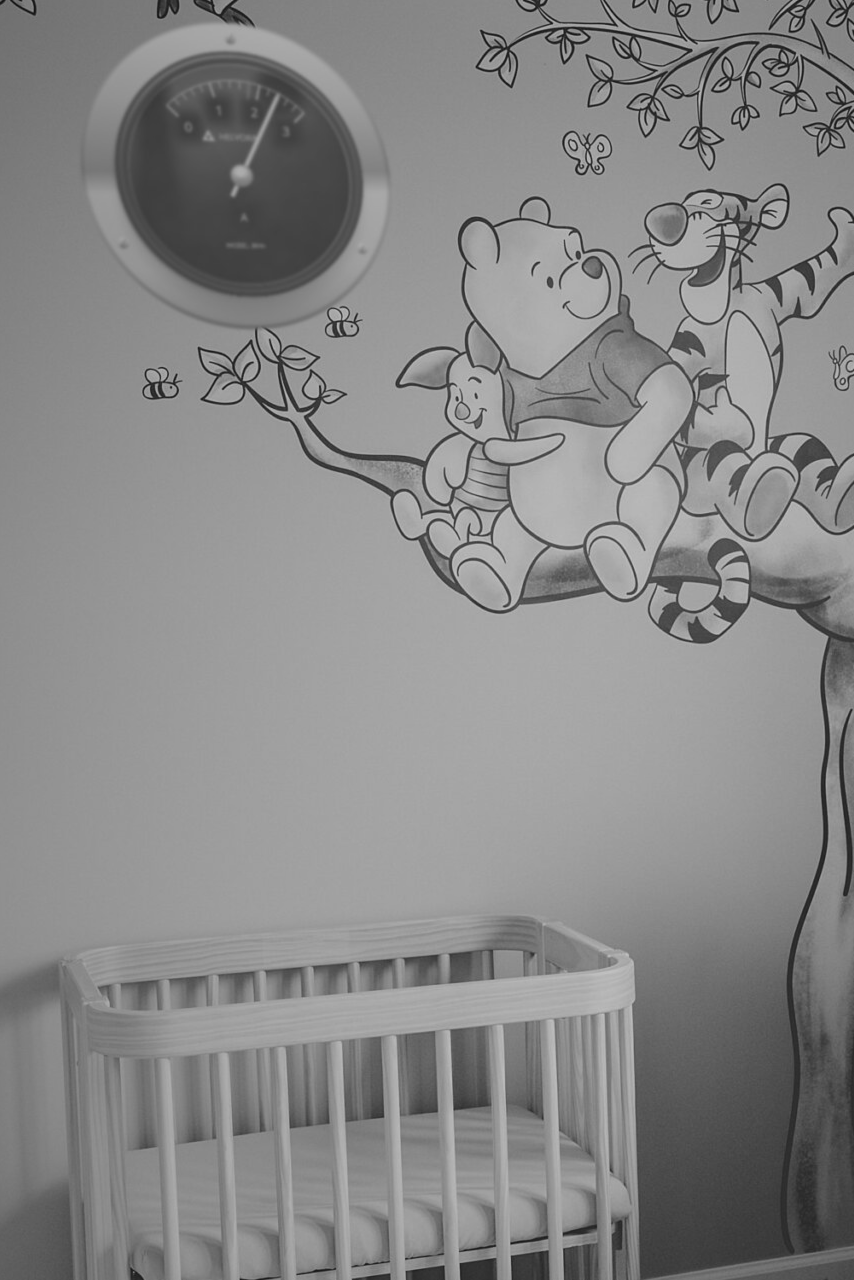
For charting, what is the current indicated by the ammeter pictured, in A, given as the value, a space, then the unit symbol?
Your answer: 2.4 A
